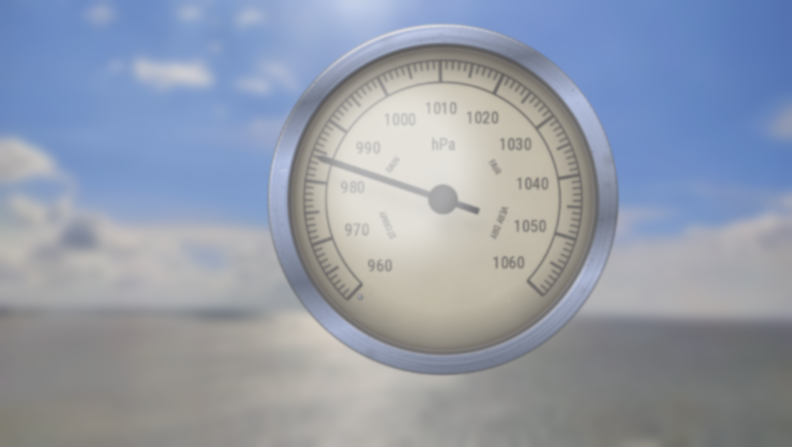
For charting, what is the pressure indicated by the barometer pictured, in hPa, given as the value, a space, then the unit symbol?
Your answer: 984 hPa
